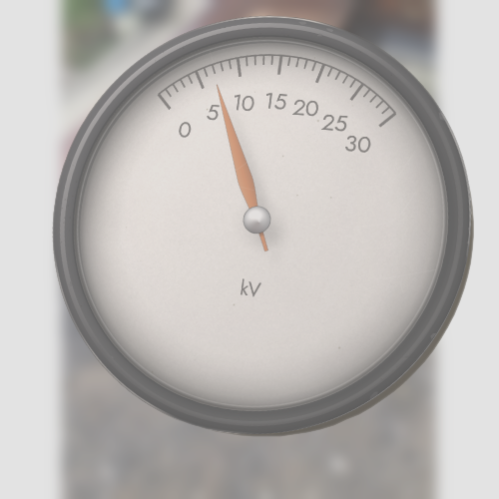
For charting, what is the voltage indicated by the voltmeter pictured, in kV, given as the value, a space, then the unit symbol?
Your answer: 7 kV
